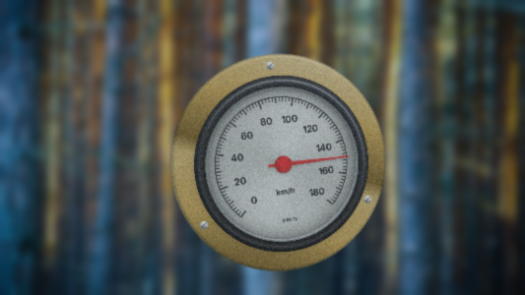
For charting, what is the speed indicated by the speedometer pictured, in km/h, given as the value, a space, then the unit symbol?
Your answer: 150 km/h
